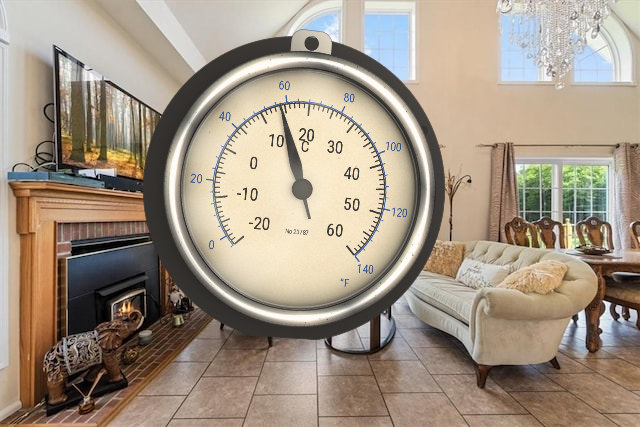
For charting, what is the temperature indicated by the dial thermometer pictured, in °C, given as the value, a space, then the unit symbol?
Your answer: 14 °C
